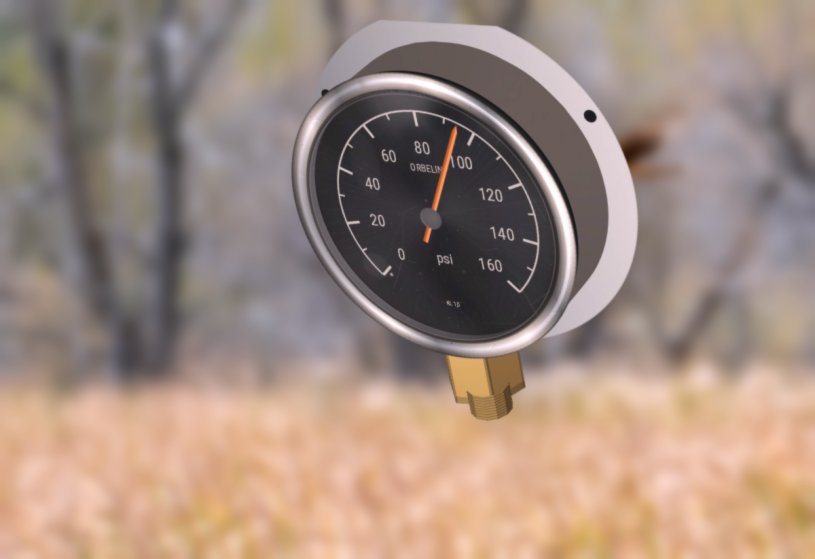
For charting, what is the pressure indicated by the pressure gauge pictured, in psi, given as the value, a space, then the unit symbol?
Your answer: 95 psi
